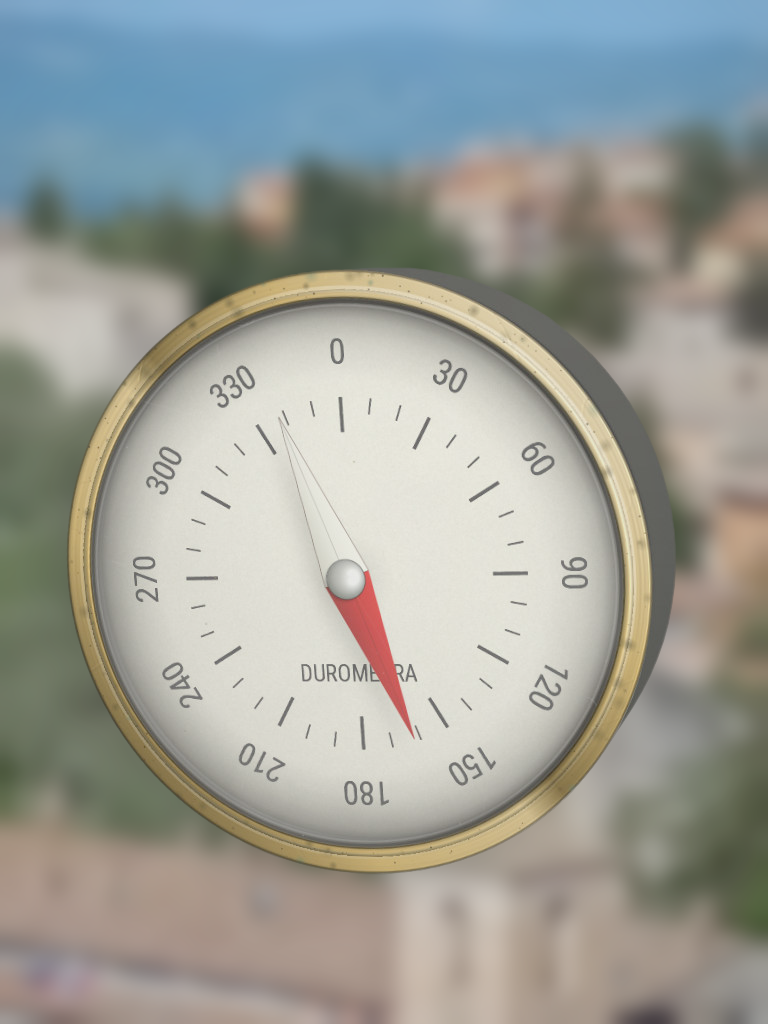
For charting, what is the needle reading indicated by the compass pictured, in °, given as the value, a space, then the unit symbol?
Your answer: 160 °
